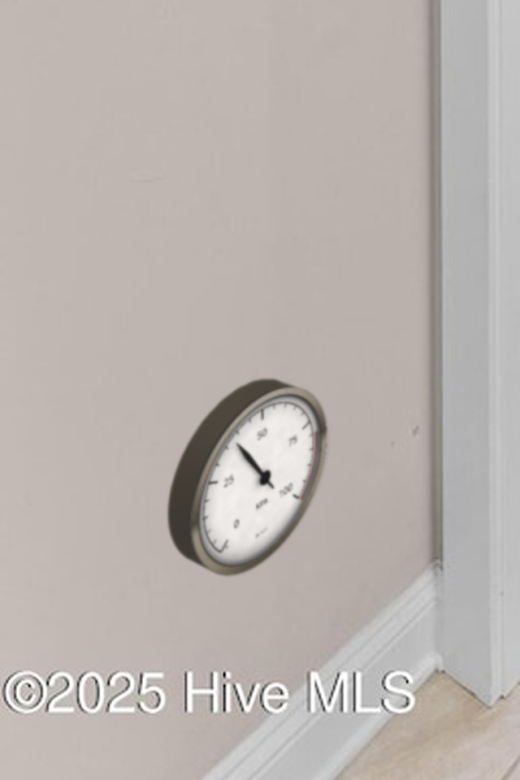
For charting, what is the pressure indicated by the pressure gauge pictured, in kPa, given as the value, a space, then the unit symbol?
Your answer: 37.5 kPa
